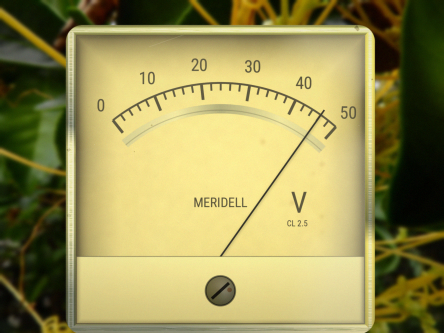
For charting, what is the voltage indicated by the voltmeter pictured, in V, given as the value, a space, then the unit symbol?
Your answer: 46 V
